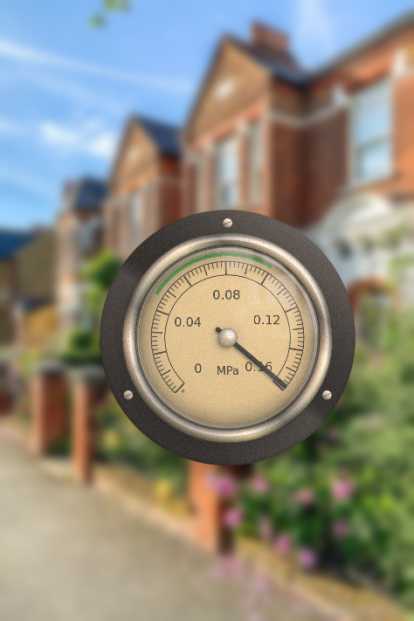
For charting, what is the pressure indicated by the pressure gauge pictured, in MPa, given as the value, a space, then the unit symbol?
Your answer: 0.158 MPa
